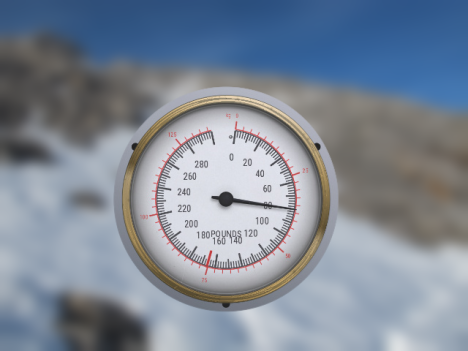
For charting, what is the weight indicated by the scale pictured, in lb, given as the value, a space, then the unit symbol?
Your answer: 80 lb
